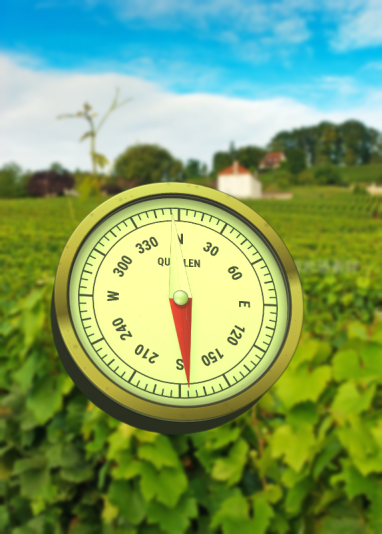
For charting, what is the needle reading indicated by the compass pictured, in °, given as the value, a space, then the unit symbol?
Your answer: 175 °
